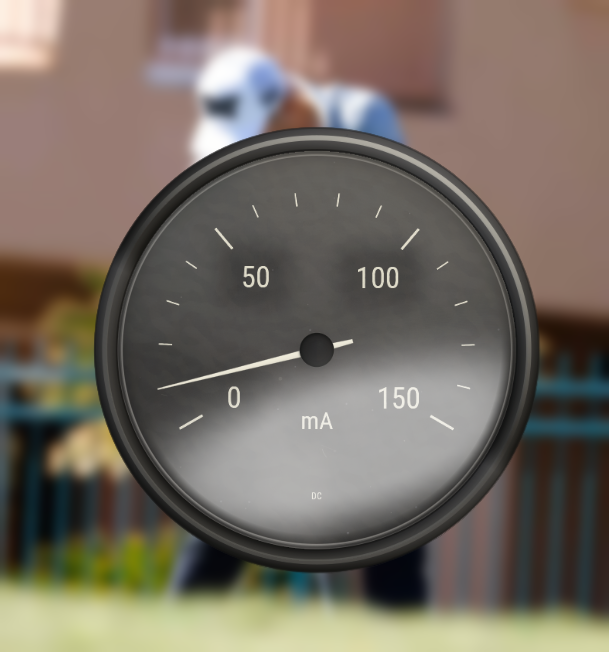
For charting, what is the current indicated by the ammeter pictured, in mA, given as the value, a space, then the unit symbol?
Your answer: 10 mA
